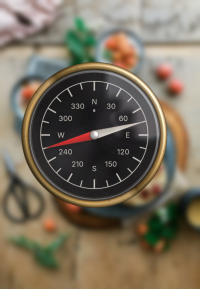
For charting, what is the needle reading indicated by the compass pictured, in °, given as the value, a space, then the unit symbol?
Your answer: 255 °
